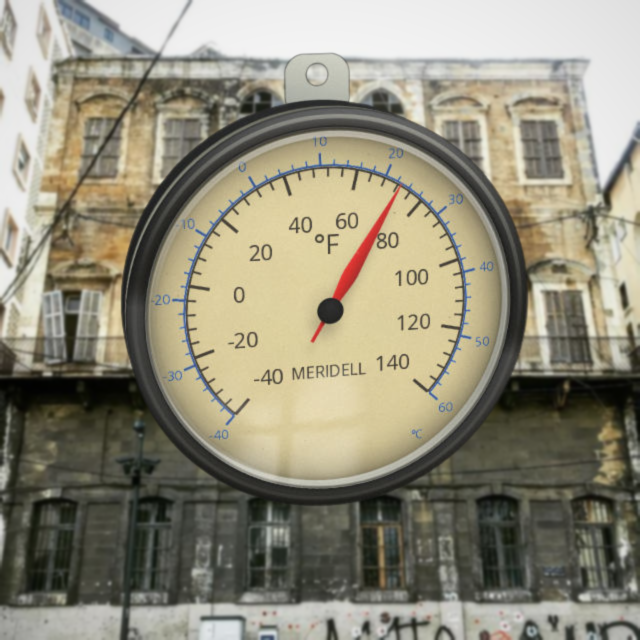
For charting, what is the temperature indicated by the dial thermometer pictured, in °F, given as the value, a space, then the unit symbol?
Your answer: 72 °F
